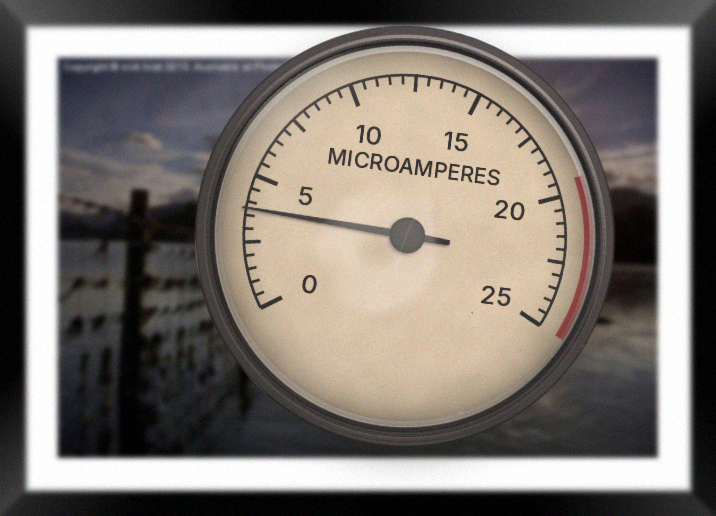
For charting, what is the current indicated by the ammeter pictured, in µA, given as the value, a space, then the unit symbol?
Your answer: 3.75 µA
